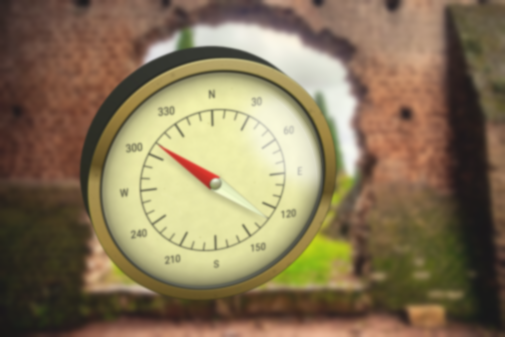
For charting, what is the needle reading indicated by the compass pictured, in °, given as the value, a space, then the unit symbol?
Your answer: 310 °
